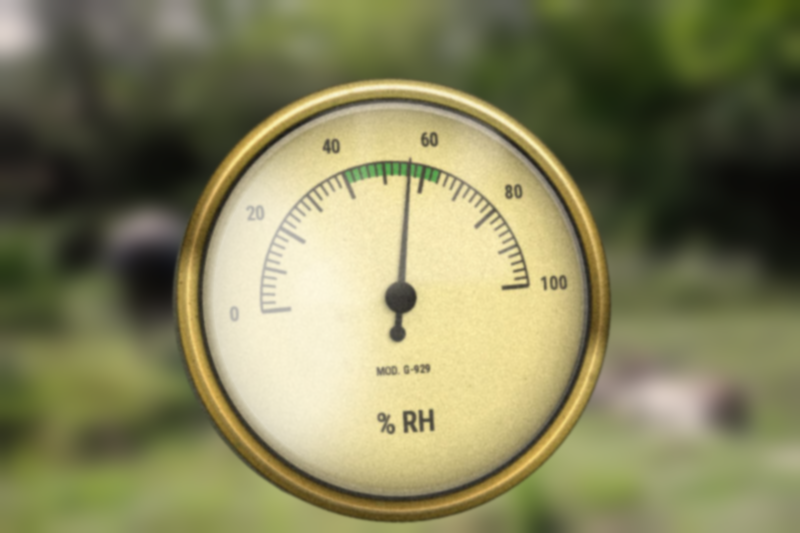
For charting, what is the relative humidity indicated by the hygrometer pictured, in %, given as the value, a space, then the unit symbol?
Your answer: 56 %
